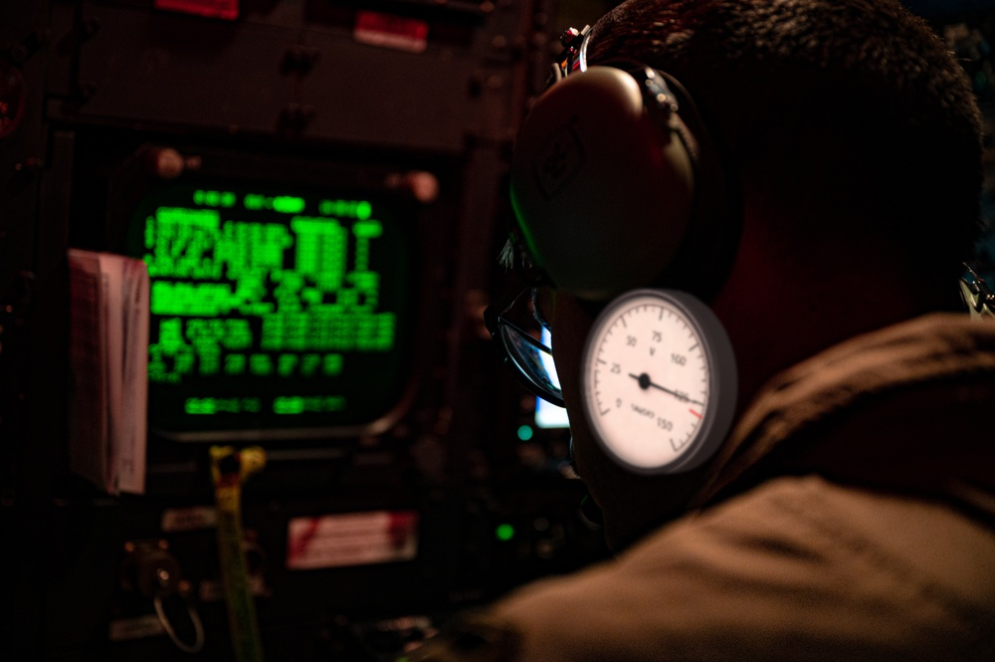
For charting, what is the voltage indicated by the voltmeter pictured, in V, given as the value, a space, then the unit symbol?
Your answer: 125 V
